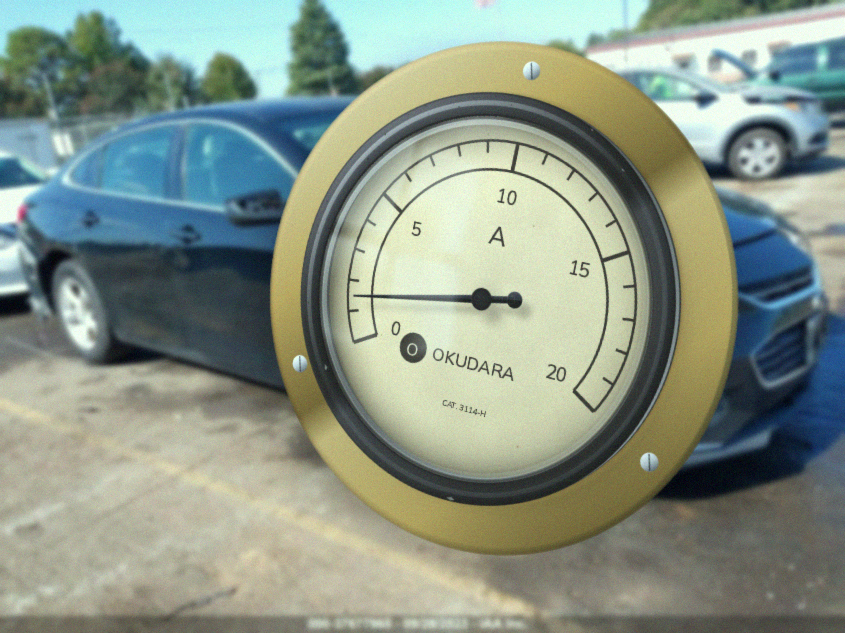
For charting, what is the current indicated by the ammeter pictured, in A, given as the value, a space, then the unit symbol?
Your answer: 1.5 A
